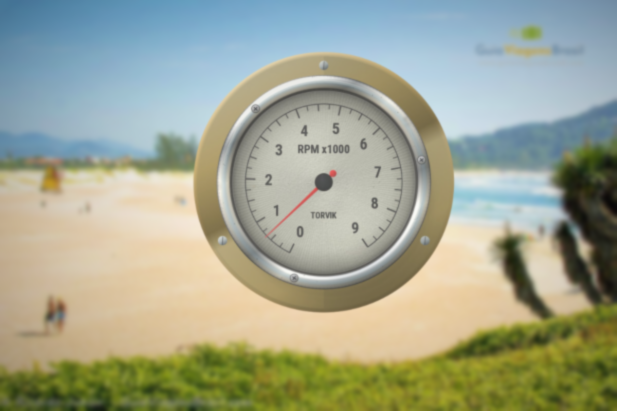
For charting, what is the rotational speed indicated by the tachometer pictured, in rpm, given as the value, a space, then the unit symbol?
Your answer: 625 rpm
